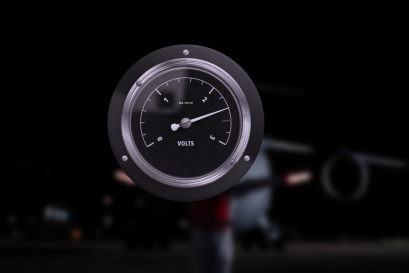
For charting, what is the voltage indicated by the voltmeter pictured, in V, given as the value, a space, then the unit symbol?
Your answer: 2.4 V
